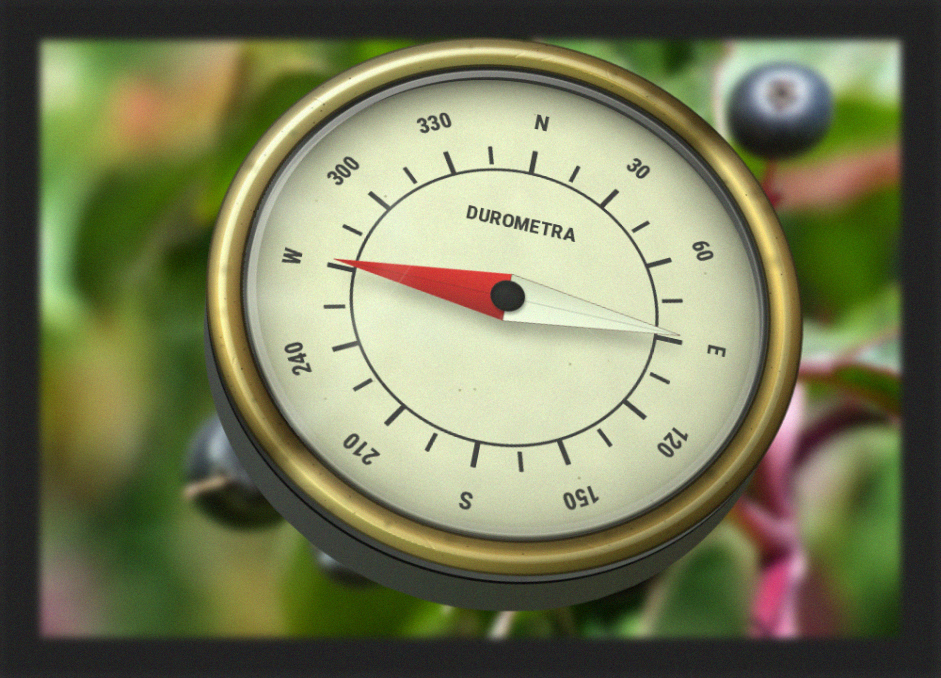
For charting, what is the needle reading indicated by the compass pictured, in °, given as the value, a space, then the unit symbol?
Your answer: 270 °
